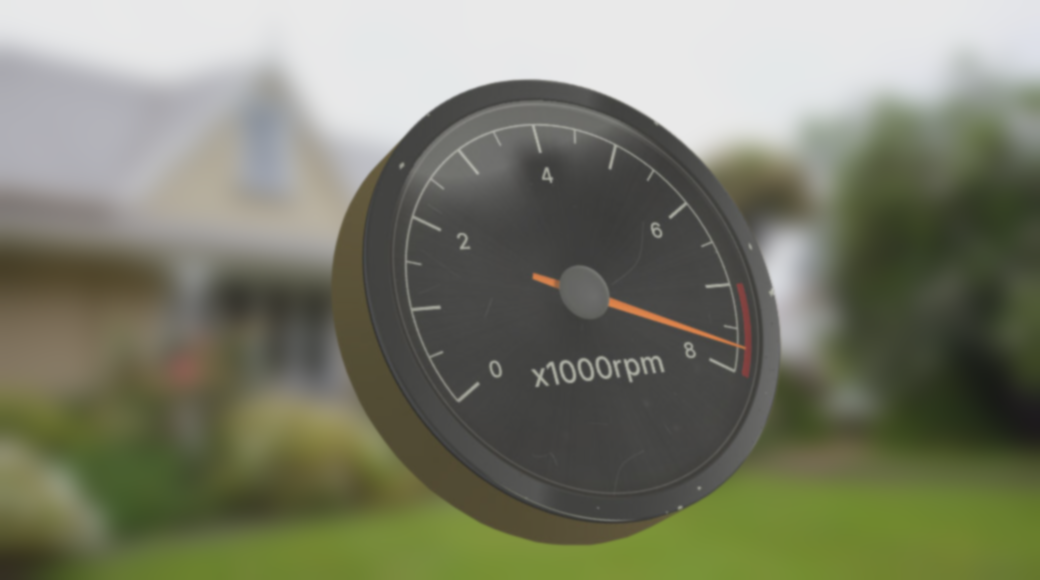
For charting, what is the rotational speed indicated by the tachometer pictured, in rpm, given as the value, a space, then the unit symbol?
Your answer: 7750 rpm
